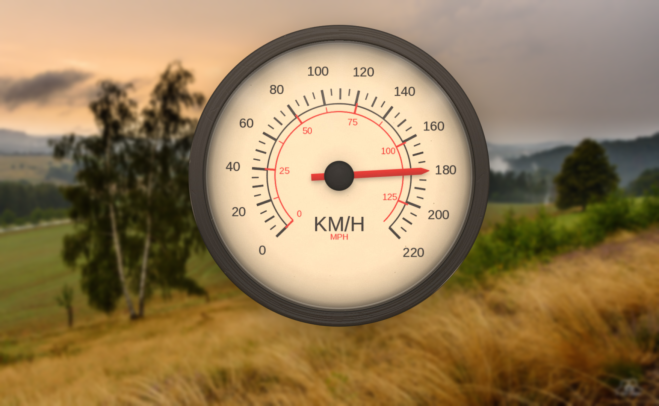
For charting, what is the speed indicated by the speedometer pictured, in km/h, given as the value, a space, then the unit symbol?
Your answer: 180 km/h
